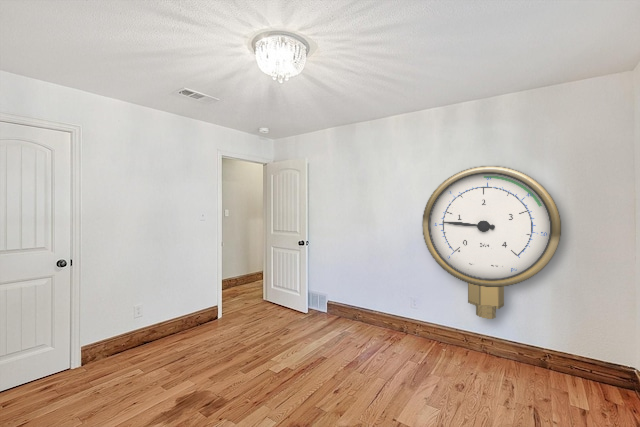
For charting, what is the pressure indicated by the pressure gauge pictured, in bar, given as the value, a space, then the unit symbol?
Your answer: 0.75 bar
